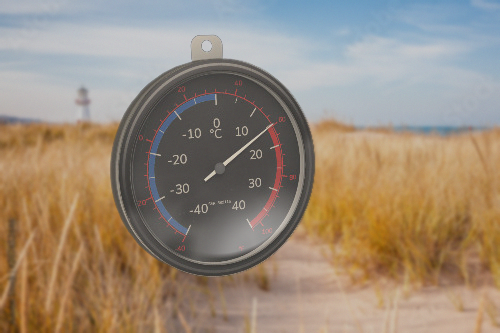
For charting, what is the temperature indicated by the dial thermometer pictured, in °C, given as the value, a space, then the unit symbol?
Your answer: 15 °C
